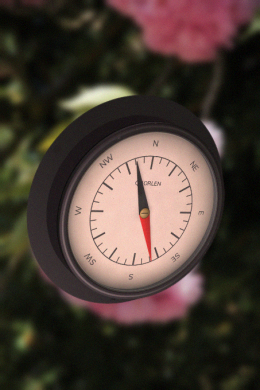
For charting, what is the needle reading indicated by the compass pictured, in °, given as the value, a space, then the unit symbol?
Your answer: 160 °
